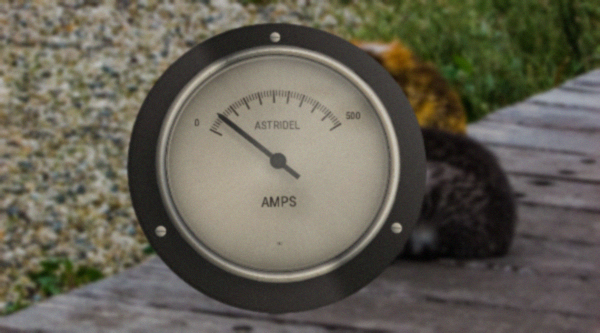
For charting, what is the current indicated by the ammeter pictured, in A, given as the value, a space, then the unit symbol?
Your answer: 50 A
